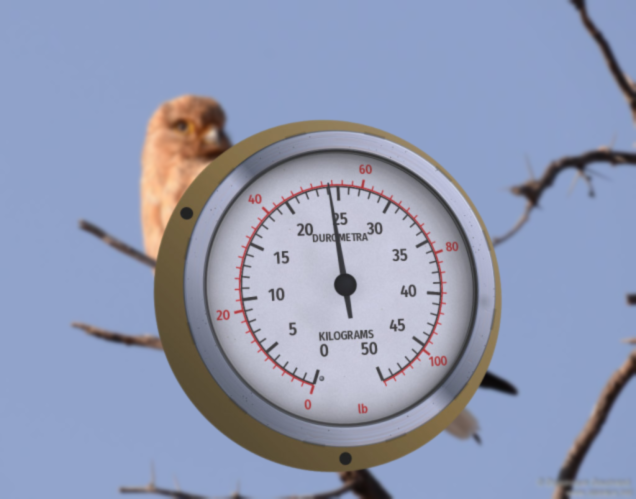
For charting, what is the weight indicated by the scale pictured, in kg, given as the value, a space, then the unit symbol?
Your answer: 24 kg
